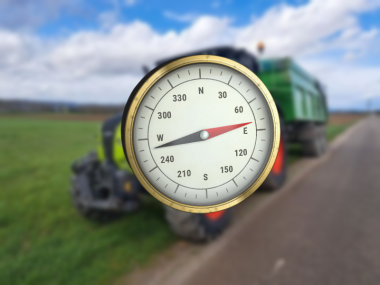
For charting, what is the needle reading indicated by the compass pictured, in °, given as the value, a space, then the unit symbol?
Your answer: 80 °
